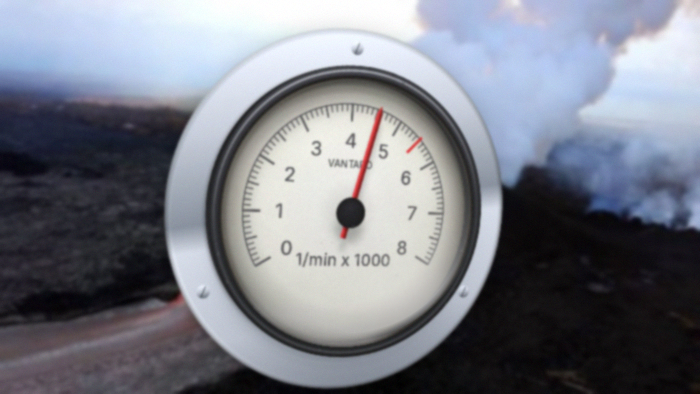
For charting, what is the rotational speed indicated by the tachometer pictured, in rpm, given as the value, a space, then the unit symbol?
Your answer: 4500 rpm
